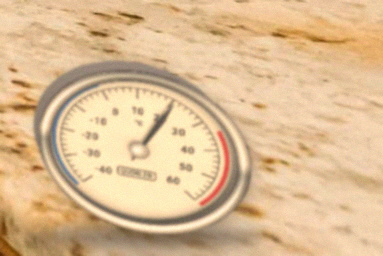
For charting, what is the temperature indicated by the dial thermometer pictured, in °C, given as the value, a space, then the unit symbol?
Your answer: 20 °C
